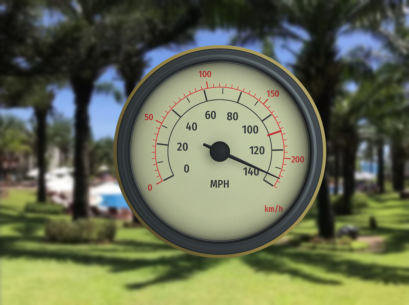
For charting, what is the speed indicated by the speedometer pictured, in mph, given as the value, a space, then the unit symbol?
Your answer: 135 mph
